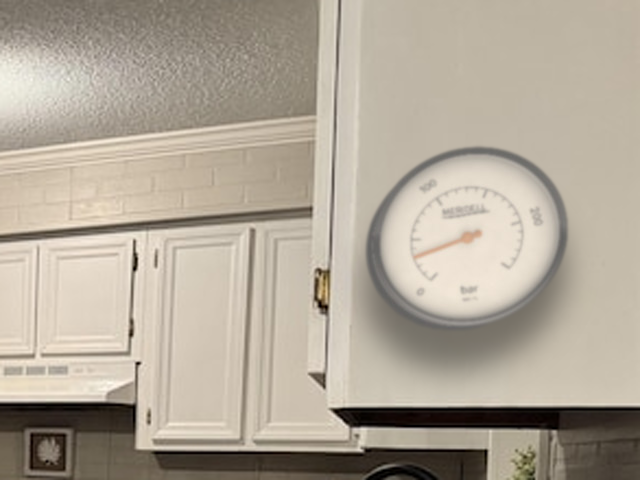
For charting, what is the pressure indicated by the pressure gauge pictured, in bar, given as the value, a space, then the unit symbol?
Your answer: 30 bar
